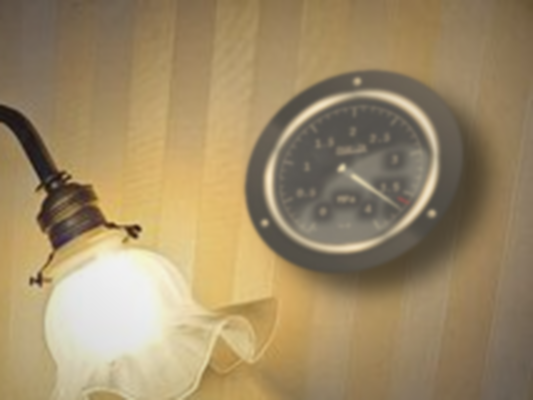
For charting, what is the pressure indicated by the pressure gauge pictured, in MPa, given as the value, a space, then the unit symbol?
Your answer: 3.7 MPa
